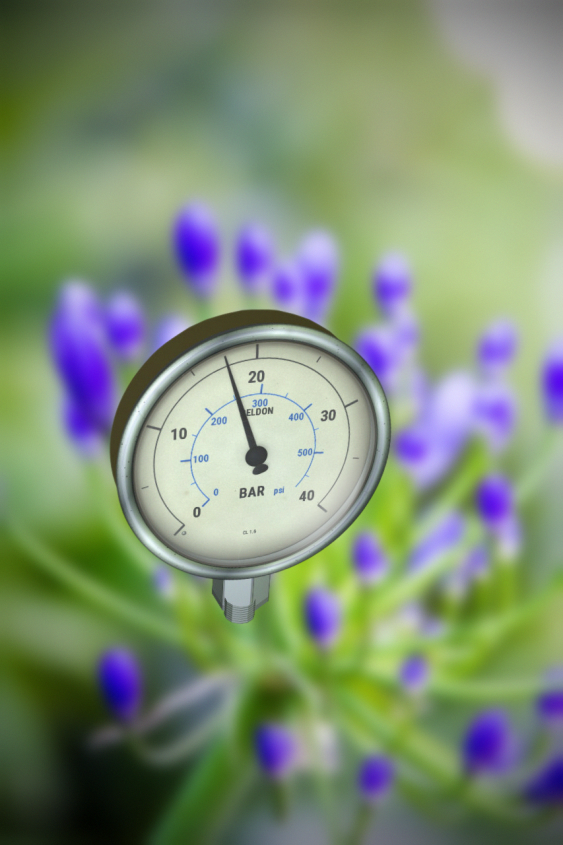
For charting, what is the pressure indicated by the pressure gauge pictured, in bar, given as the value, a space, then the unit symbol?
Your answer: 17.5 bar
